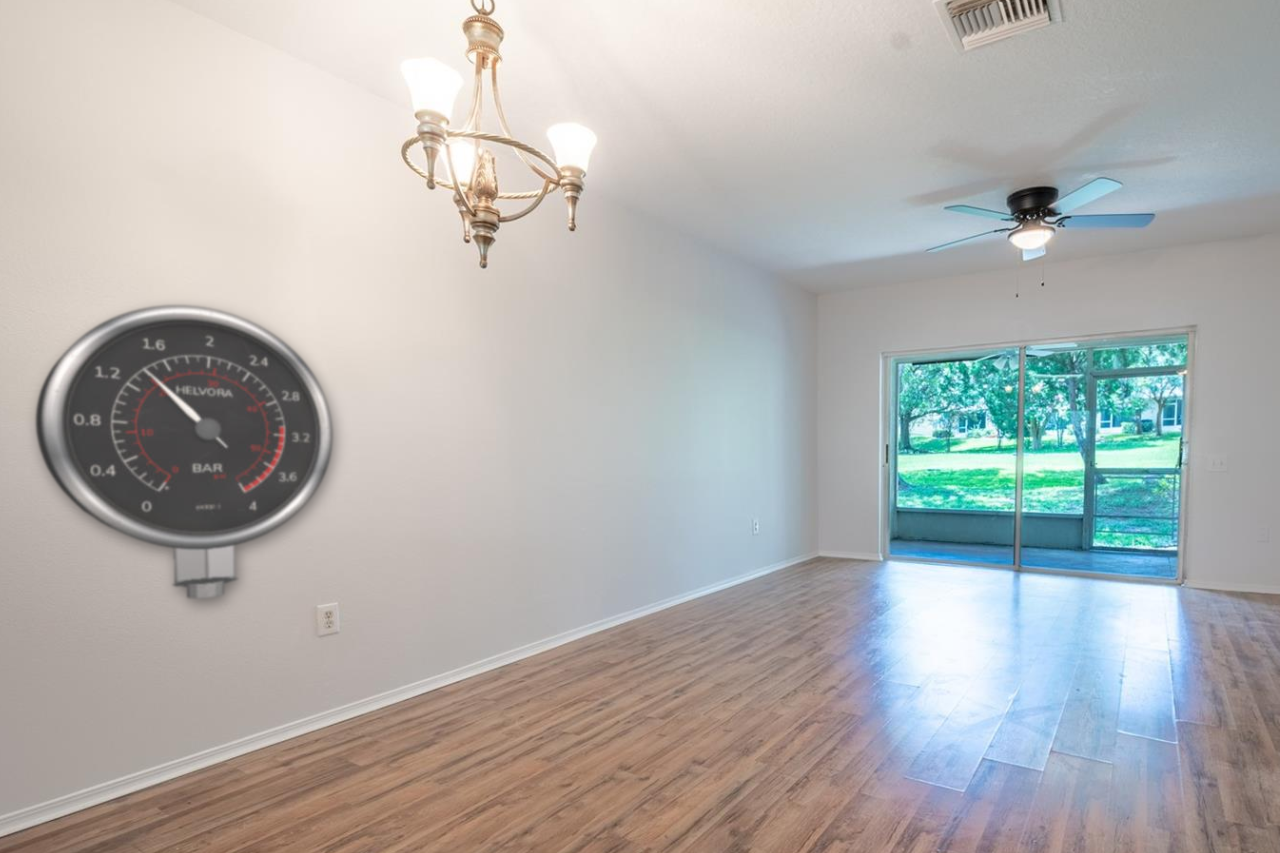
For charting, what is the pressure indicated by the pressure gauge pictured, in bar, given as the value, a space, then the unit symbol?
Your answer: 1.4 bar
